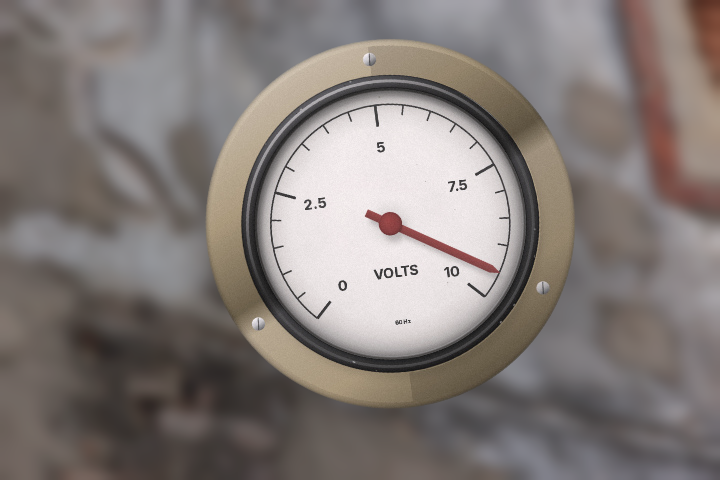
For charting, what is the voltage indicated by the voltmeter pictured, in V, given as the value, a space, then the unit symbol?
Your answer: 9.5 V
